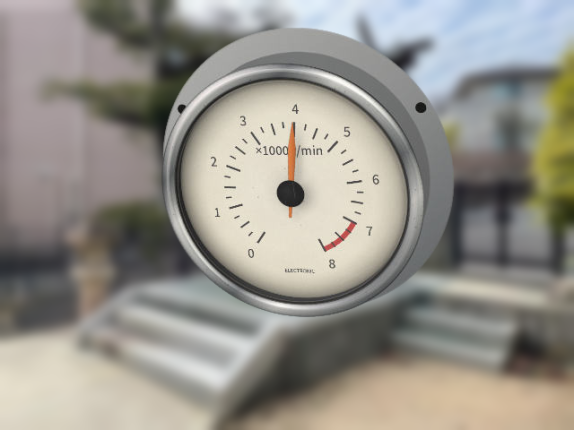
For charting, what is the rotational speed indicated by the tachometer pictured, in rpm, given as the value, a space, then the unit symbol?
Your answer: 4000 rpm
